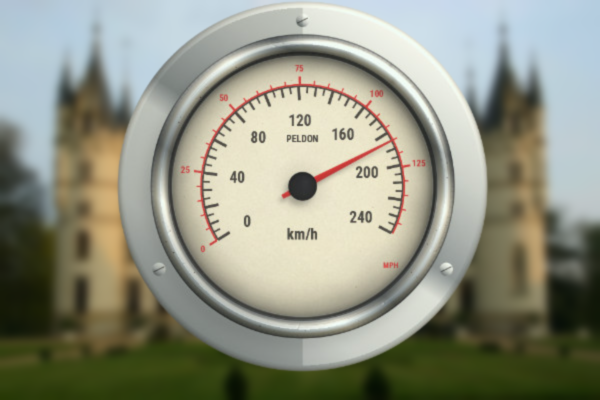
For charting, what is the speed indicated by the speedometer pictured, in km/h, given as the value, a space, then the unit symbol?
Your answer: 185 km/h
